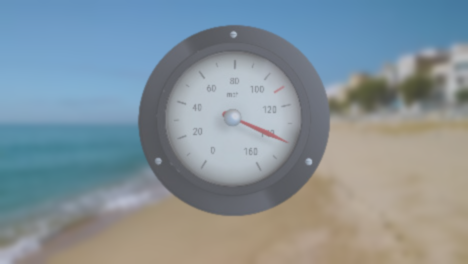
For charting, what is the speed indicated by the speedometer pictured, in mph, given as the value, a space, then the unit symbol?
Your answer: 140 mph
